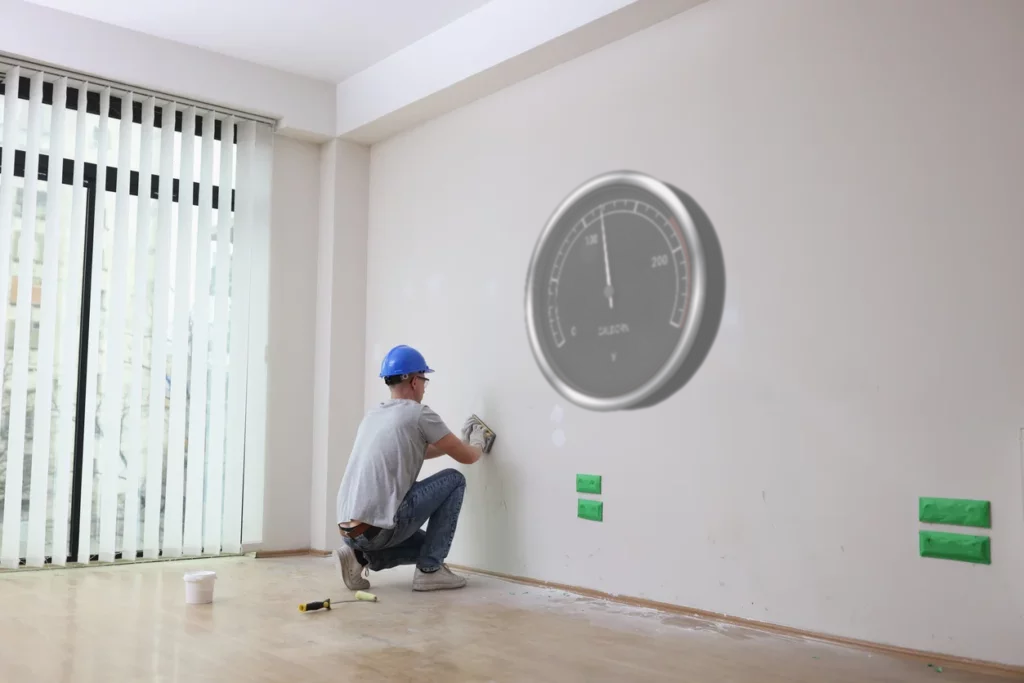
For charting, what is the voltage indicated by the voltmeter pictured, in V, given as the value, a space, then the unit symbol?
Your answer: 120 V
